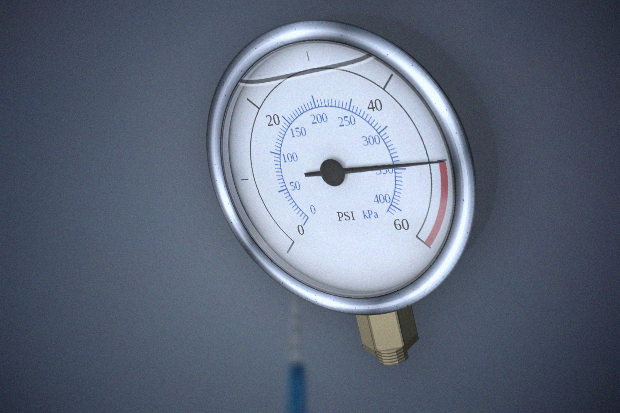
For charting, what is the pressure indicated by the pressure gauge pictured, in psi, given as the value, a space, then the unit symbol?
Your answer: 50 psi
